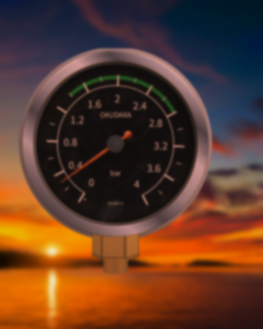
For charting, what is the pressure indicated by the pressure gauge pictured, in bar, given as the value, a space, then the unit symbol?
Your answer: 0.3 bar
